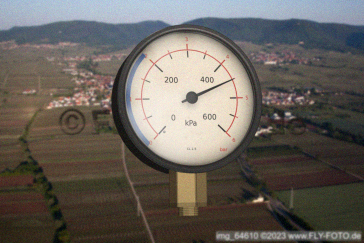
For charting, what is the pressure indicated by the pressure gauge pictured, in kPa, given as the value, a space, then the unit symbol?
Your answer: 450 kPa
